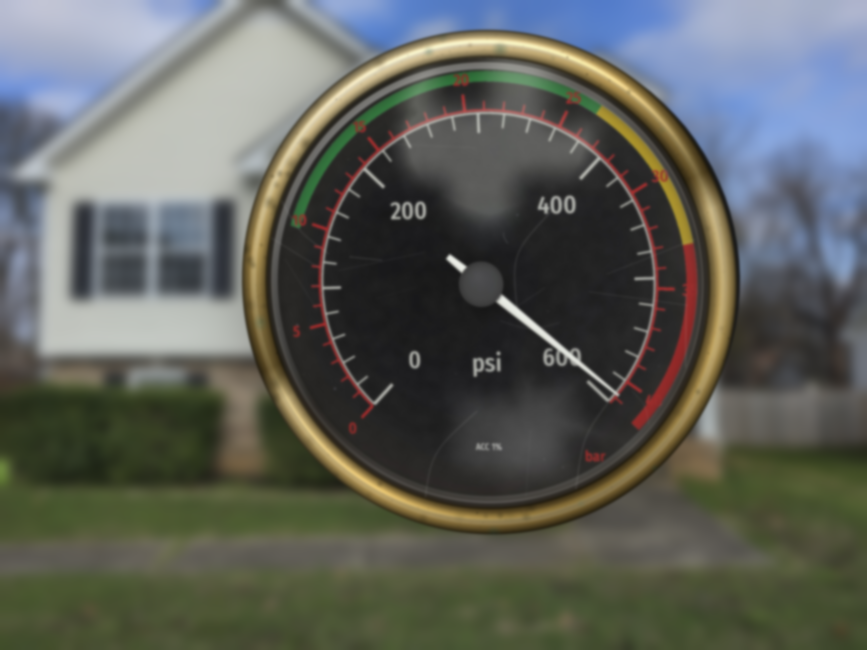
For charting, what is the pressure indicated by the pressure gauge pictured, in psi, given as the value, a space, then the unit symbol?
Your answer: 590 psi
